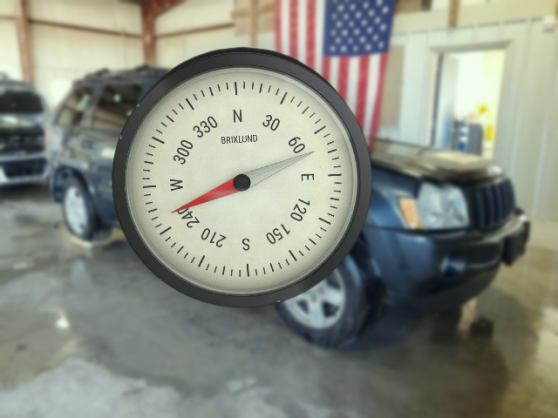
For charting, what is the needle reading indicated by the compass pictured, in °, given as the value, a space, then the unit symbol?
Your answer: 250 °
